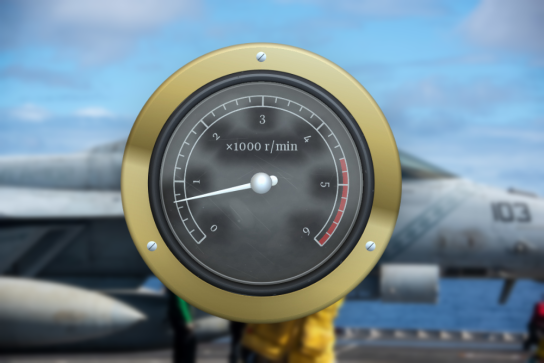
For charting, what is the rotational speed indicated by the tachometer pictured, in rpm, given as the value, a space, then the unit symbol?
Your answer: 700 rpm
